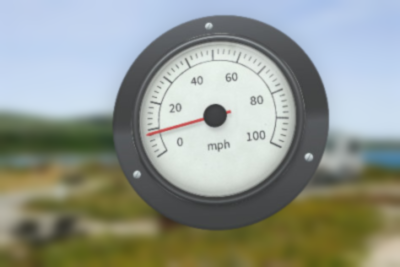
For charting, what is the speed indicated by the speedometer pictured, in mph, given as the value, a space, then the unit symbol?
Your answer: 8 mph
